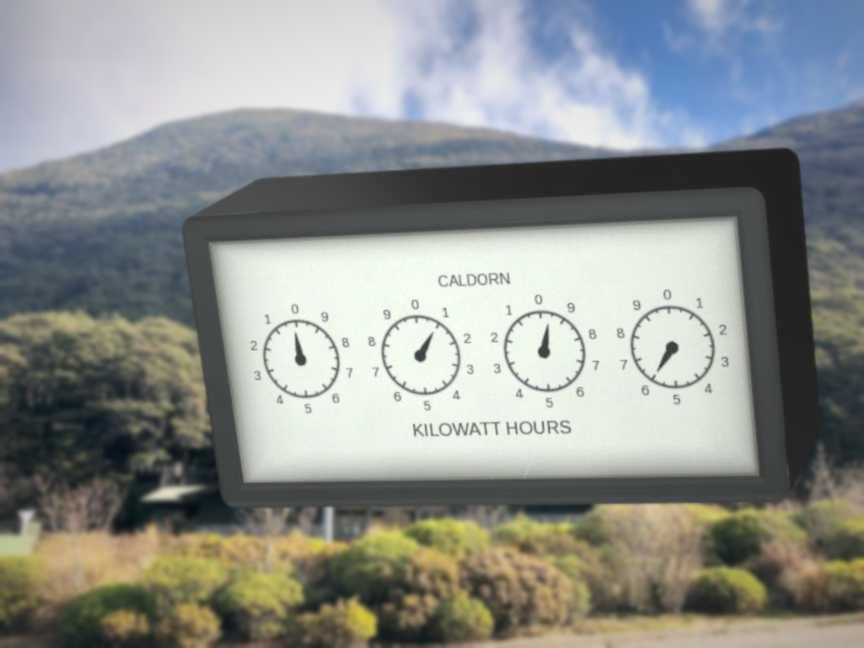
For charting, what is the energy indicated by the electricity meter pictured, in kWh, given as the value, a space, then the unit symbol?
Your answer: 96 kWh
